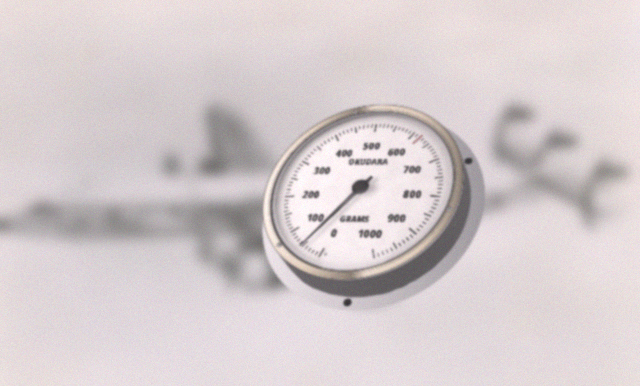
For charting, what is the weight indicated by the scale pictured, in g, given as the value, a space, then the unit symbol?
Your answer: 50 g
